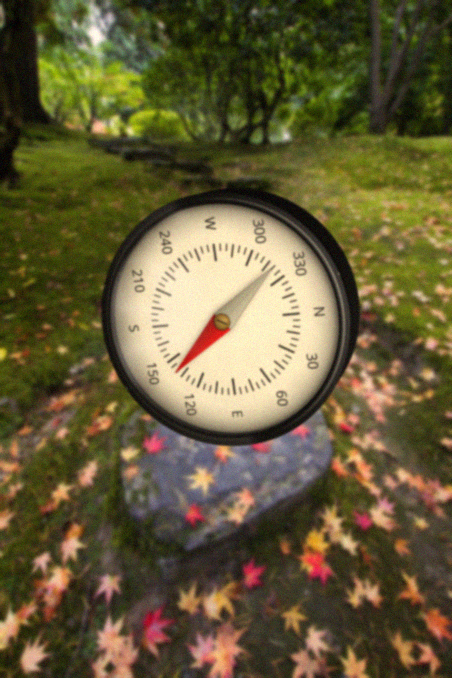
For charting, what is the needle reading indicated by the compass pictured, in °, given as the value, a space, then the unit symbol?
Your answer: 140 °
